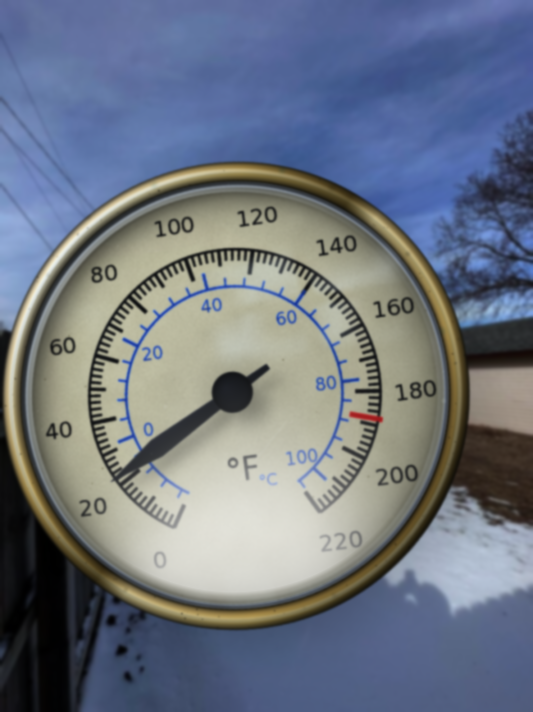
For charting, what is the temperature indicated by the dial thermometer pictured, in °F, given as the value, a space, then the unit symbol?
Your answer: 22 °F
